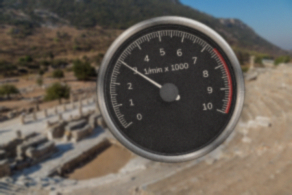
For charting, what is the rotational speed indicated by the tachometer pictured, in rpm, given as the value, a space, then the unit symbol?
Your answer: 3000 rpm
